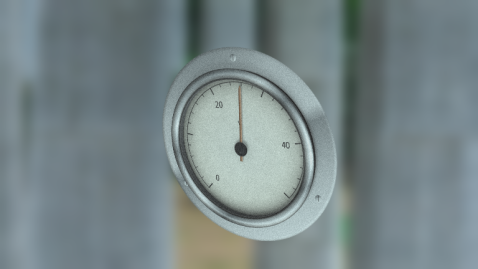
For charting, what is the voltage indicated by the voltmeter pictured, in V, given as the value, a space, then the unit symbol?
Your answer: 26 V
